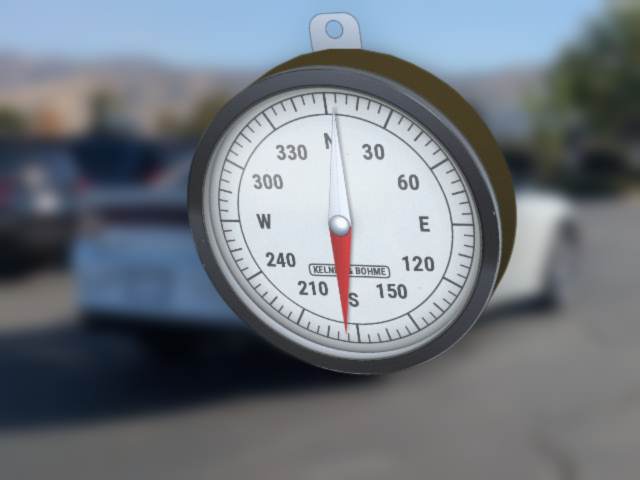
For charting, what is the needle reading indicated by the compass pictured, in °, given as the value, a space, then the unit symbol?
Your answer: 185 °
